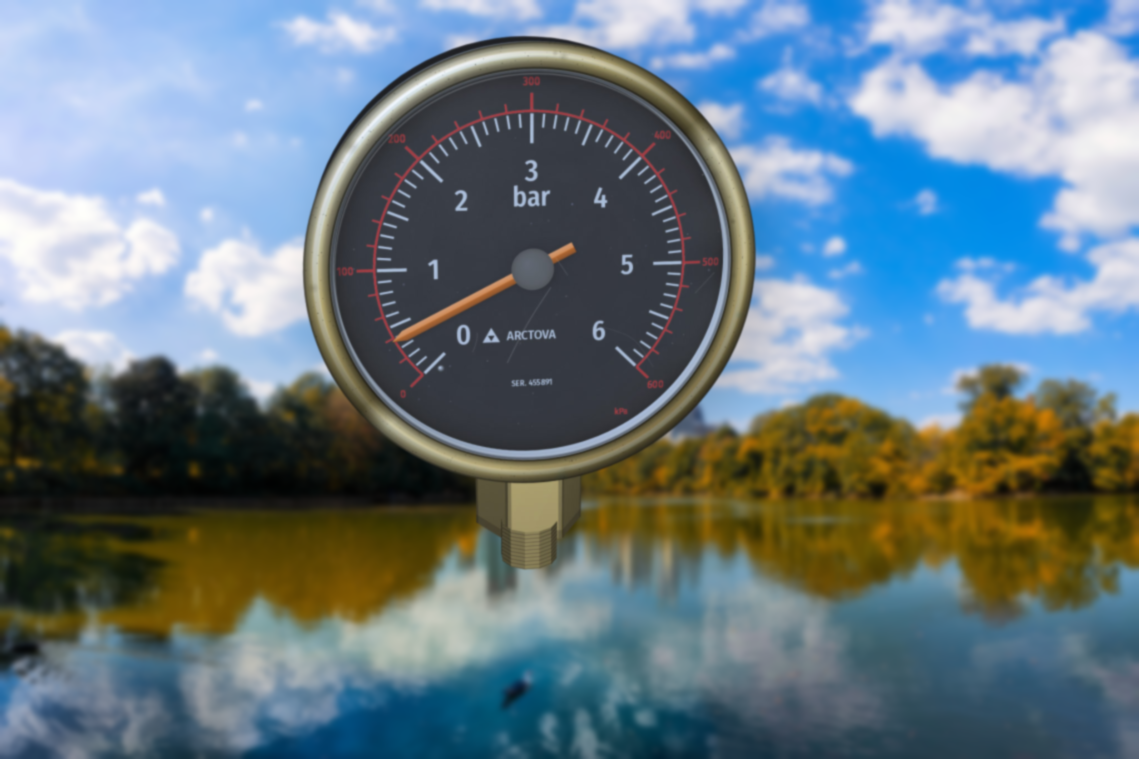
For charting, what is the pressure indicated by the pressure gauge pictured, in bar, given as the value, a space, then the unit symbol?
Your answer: 0.4 bar
